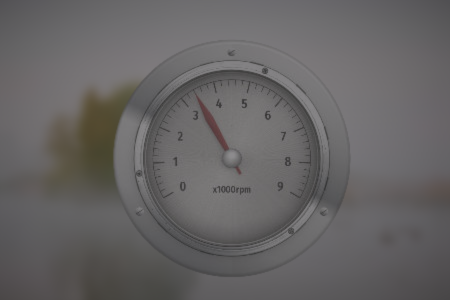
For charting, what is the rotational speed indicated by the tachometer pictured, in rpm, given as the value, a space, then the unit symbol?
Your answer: 3400 rpm
